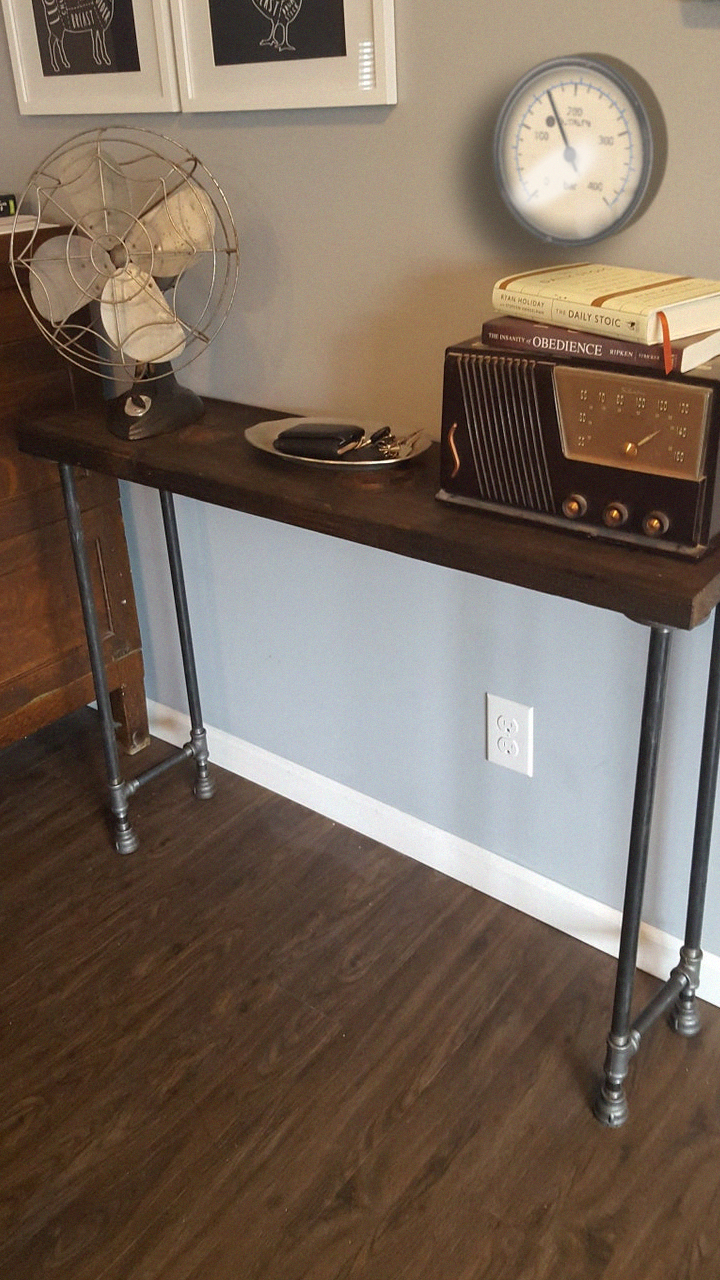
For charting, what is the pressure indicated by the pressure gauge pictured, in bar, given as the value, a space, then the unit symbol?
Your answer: 160 bar
